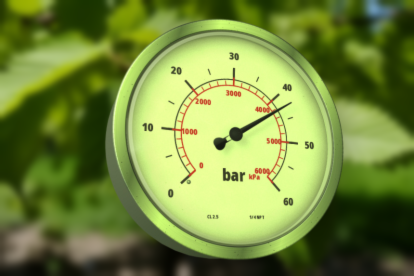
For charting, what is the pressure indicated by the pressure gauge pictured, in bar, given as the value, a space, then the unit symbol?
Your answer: 42.5 bar
